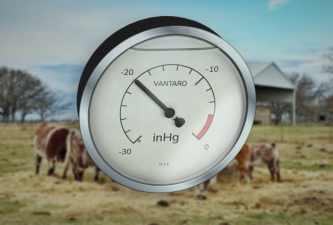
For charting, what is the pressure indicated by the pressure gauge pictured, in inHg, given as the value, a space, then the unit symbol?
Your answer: -20 inHg
